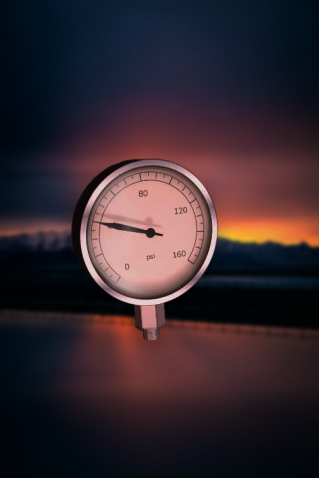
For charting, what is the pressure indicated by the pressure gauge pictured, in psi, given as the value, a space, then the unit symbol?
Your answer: 40 psi
